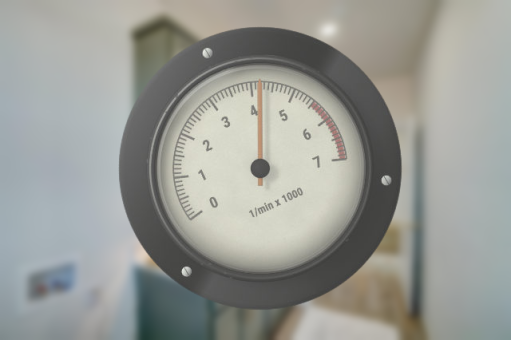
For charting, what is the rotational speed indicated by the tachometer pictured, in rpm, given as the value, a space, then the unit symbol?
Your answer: 4200 rpm
